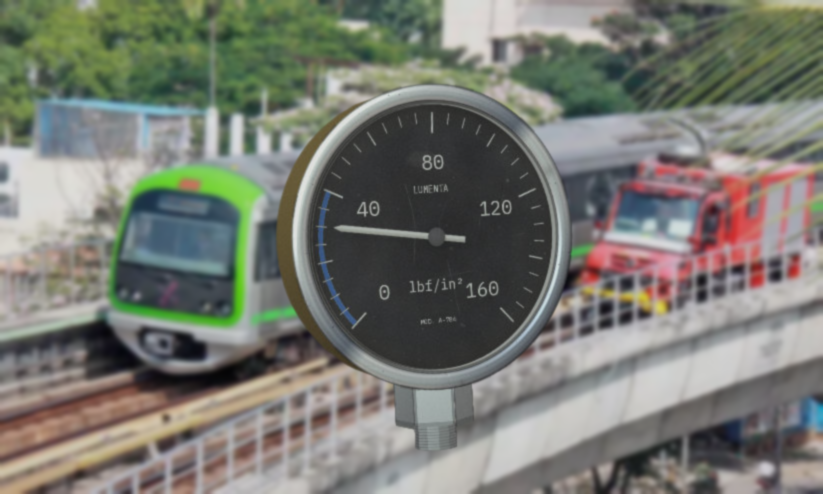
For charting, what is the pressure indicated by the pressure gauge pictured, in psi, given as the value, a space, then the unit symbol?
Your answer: 30 psi
